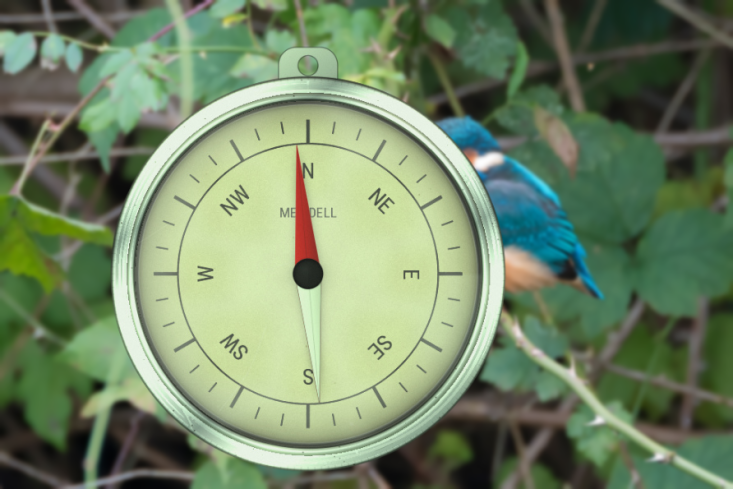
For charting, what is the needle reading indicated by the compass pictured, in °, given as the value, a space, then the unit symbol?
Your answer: 355 °
